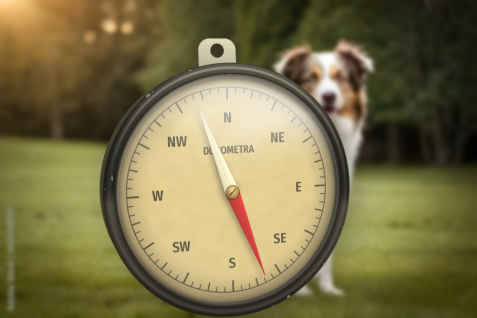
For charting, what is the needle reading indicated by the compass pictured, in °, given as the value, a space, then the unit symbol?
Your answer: 160 °
